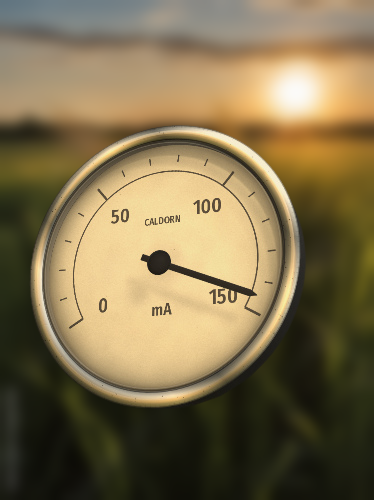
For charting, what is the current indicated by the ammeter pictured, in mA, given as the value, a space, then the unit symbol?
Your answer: 145 mA
